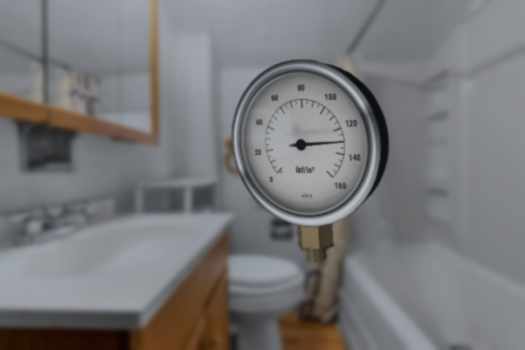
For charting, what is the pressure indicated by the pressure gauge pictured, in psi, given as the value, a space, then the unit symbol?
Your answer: 130 psi
